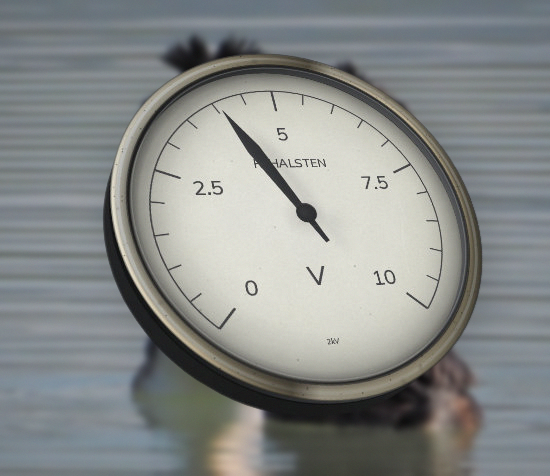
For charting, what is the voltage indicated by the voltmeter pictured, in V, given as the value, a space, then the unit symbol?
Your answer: 4 V
